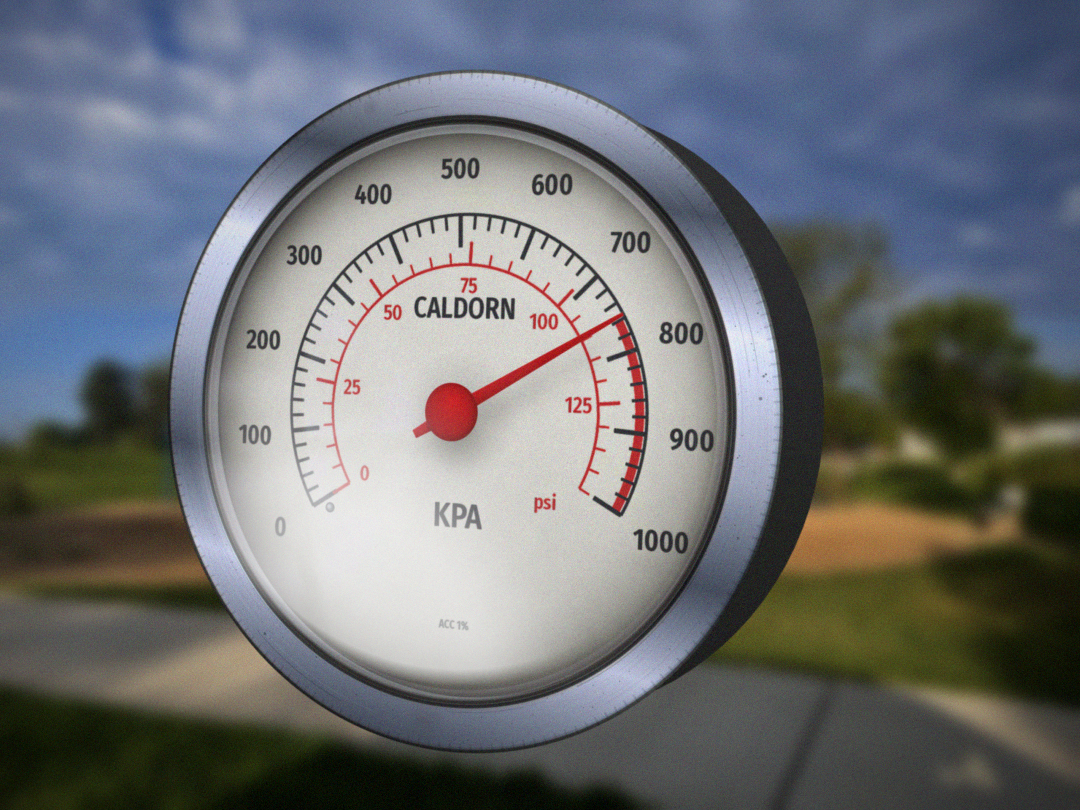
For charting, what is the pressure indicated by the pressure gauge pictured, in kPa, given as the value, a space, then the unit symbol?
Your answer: 760 kPa
